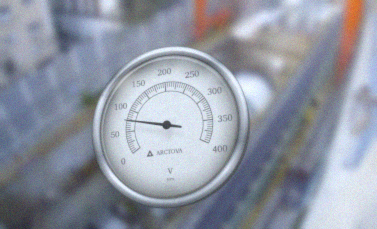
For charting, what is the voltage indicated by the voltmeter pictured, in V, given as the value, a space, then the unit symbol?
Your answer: 75 V
